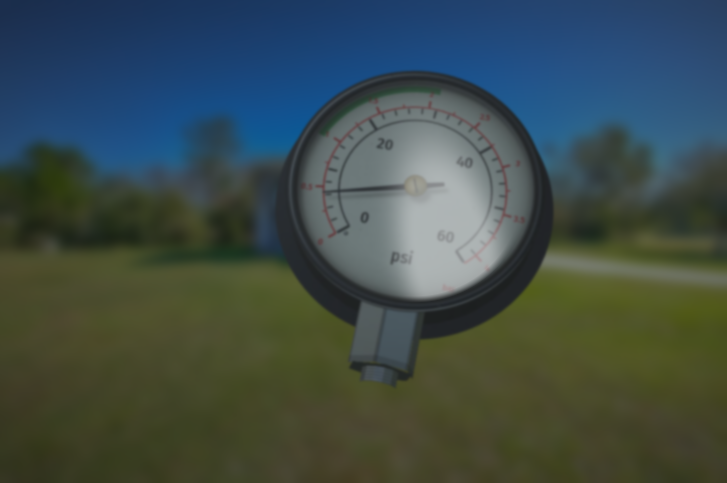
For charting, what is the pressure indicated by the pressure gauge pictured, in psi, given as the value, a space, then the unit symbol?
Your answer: 6 psi
